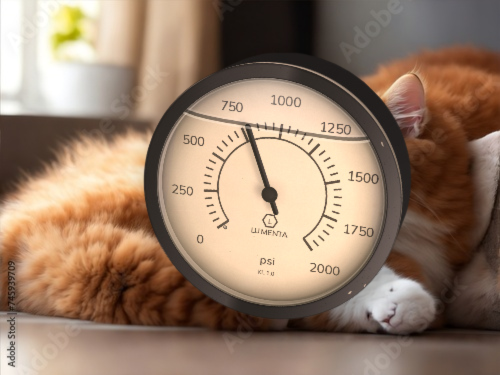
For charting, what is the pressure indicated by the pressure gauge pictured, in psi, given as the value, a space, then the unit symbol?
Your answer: 800 psi
